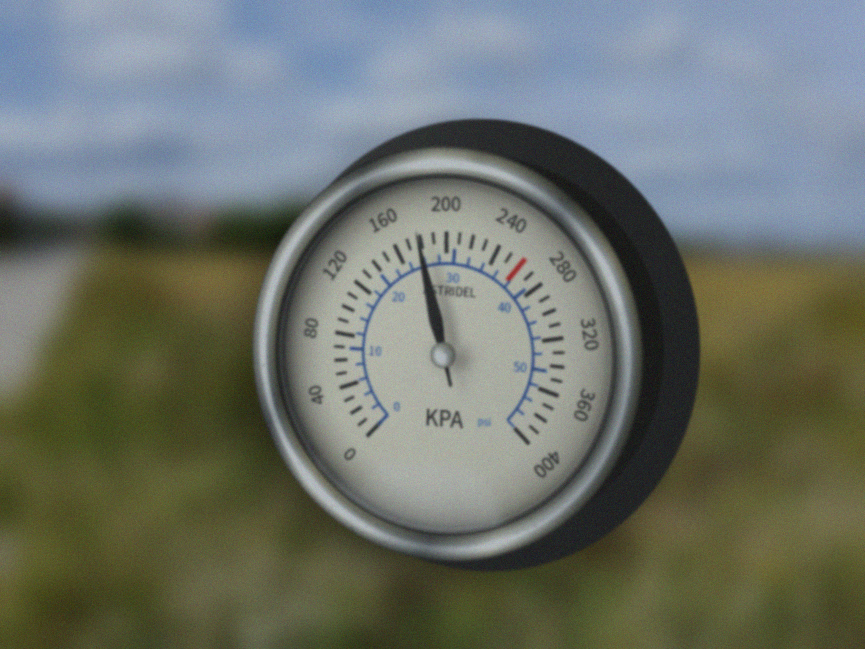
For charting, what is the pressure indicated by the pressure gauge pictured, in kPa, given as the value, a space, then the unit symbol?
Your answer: 180 kPa
